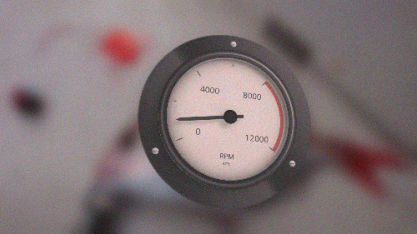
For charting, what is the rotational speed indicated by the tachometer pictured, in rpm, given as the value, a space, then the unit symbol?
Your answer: 1000 rpm
